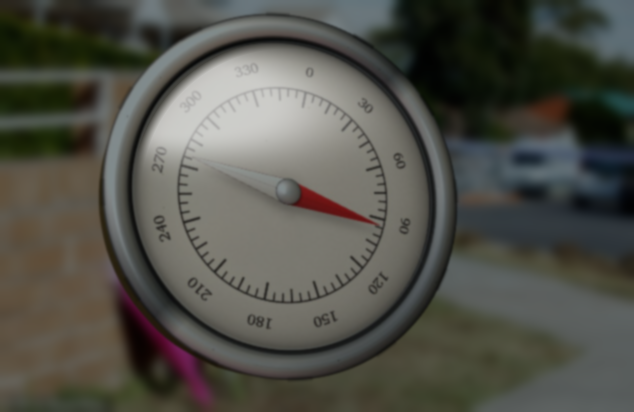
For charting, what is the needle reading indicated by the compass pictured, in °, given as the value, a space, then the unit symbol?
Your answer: 95 °
